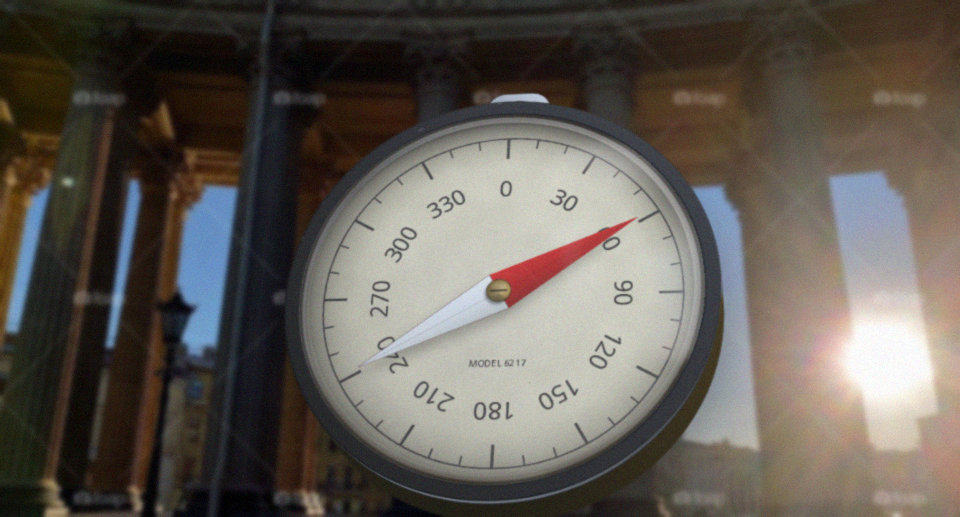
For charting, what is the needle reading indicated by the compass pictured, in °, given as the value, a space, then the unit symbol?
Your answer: 60 °
